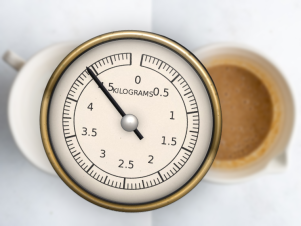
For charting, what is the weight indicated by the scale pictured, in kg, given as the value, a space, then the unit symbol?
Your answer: 4.45 kg
